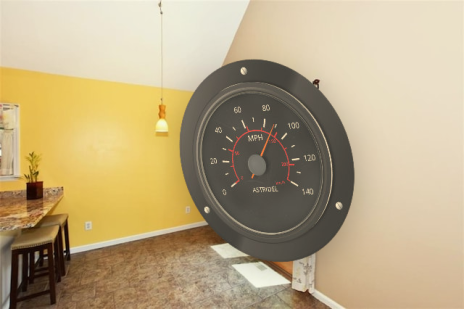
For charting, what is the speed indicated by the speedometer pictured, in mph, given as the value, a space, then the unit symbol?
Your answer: 90 mph
